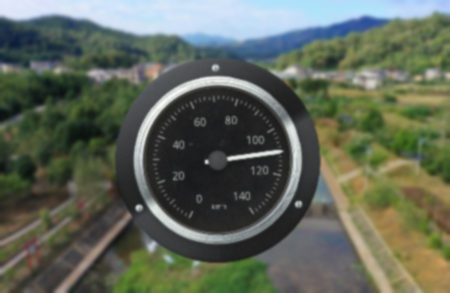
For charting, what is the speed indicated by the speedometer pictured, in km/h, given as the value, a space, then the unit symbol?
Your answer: 110 km/h
